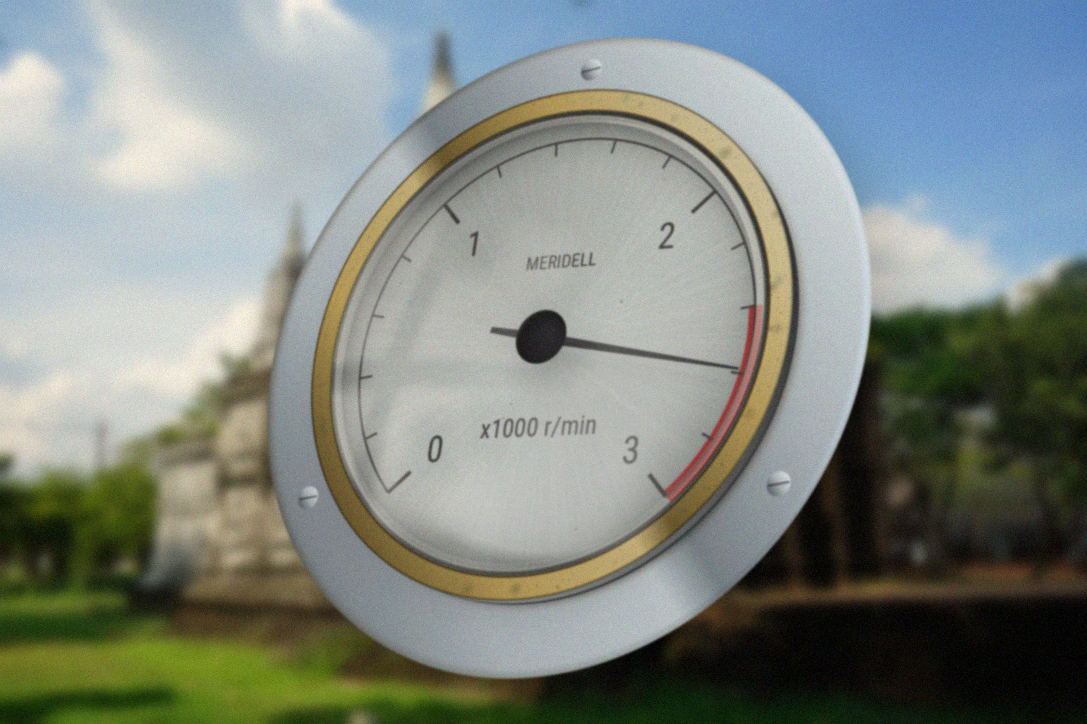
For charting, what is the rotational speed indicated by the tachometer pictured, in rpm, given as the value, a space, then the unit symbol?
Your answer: 2600 rpm
